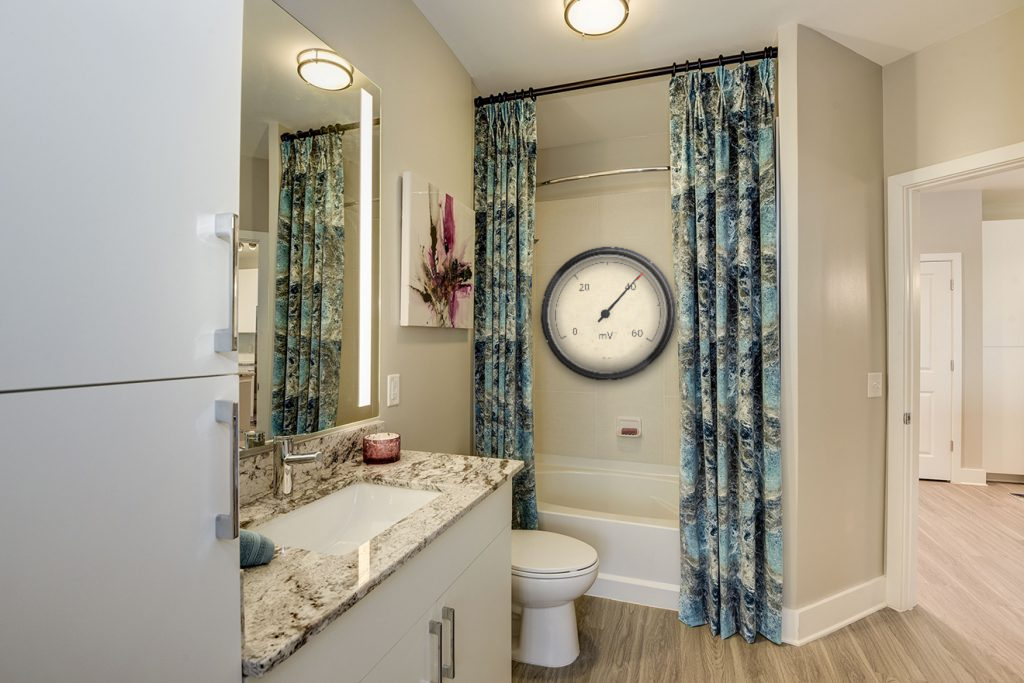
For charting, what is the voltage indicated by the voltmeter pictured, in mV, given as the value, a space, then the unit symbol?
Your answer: 40 mV
